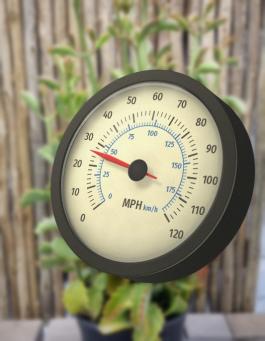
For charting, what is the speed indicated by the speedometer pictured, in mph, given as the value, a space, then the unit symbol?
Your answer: 26 mph
